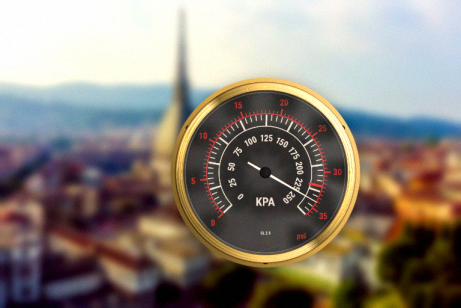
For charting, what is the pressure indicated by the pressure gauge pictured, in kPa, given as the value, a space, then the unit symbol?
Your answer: 235 kPa
